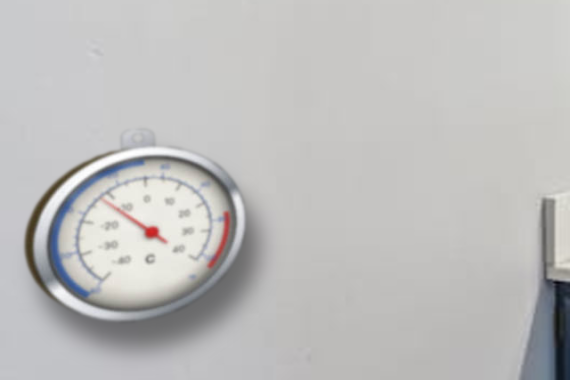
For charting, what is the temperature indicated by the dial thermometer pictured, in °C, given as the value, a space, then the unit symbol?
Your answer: -12.5 °C
